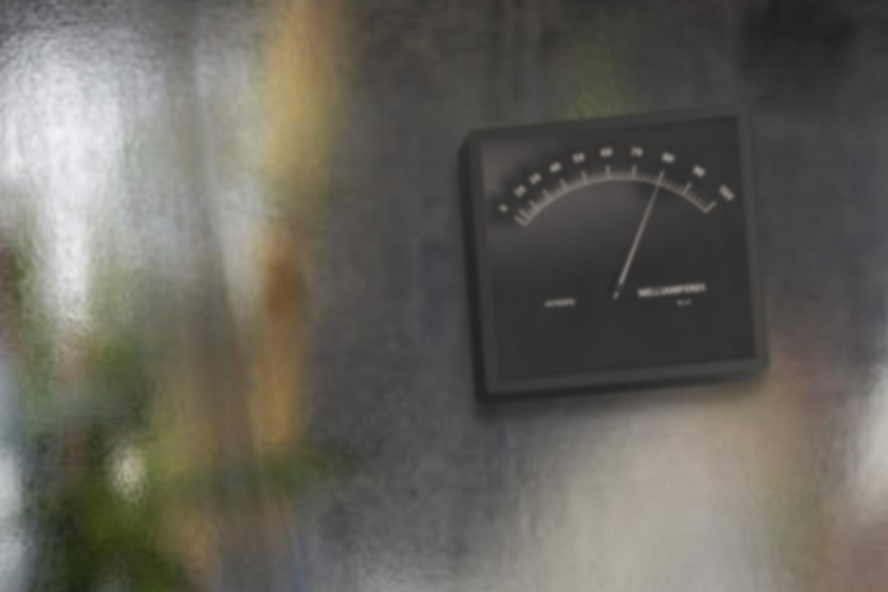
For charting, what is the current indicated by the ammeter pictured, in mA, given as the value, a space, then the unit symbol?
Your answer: 80 mA
